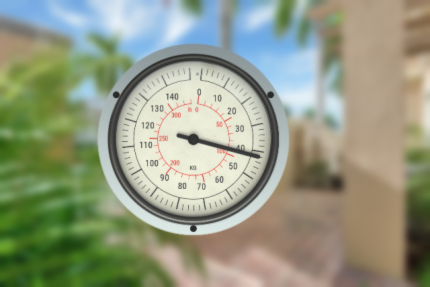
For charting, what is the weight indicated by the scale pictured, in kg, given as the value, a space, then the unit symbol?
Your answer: 42 kg
